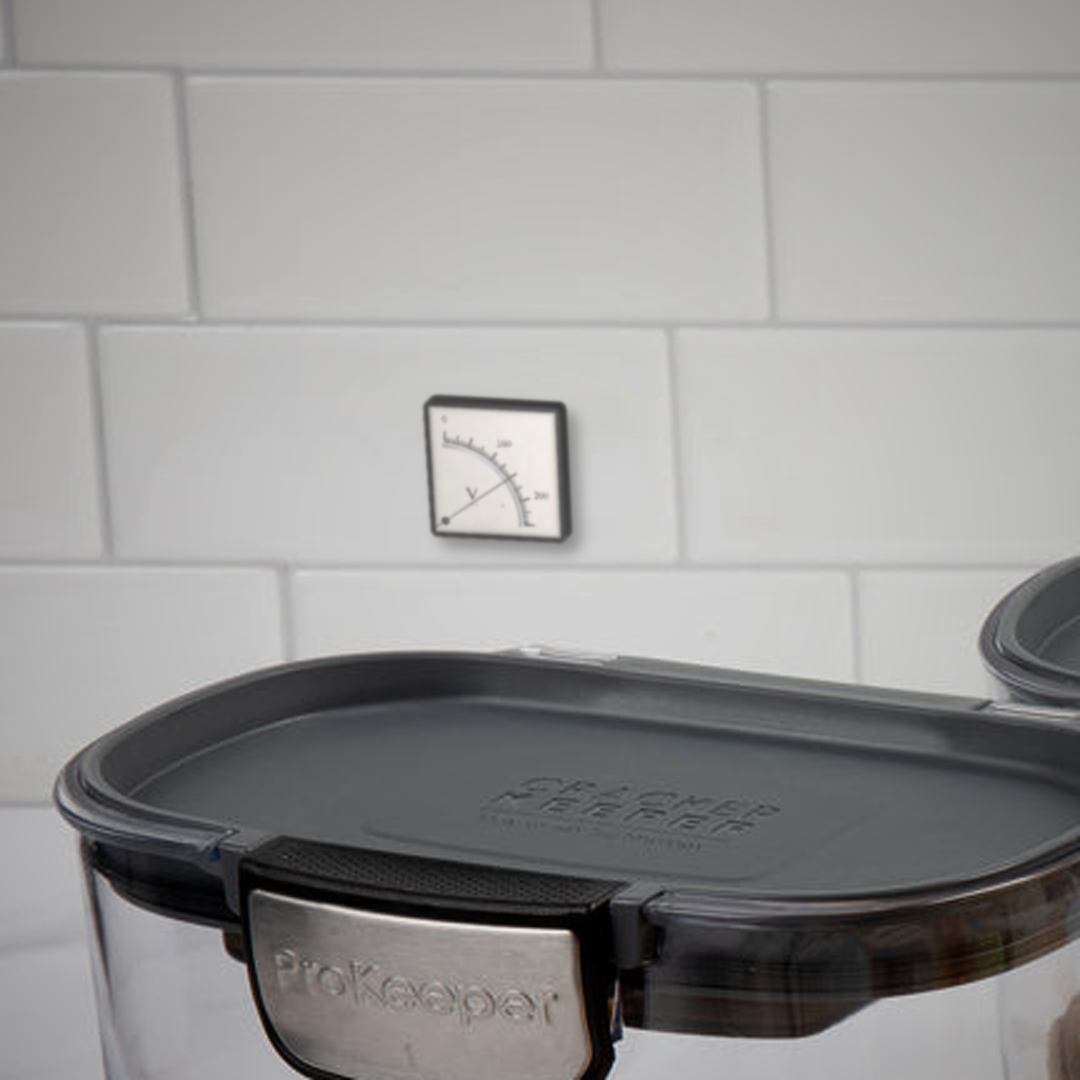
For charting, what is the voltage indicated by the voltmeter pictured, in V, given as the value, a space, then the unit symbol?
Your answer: 150 V
